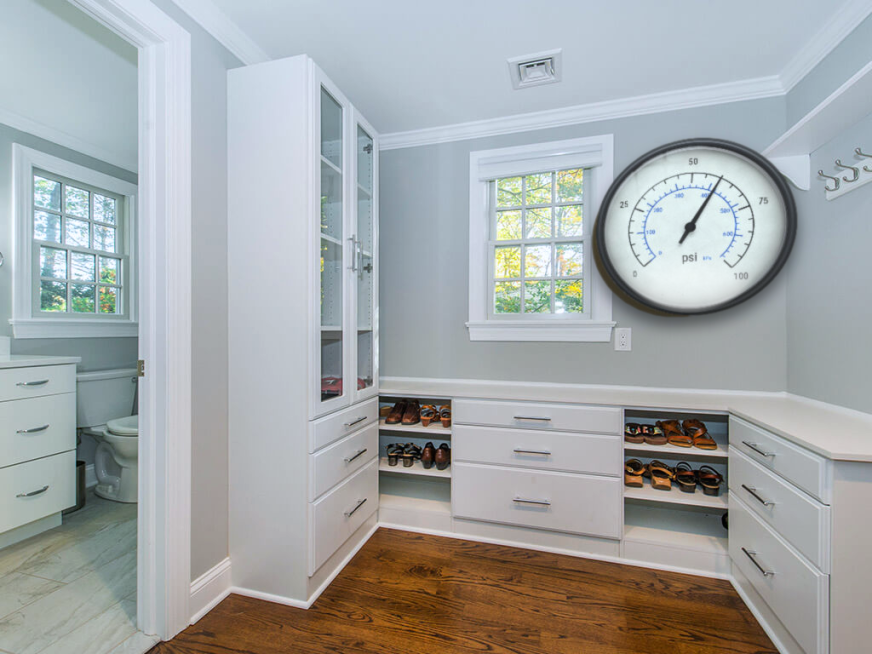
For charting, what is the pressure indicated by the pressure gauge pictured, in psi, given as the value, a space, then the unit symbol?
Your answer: 60 psi
